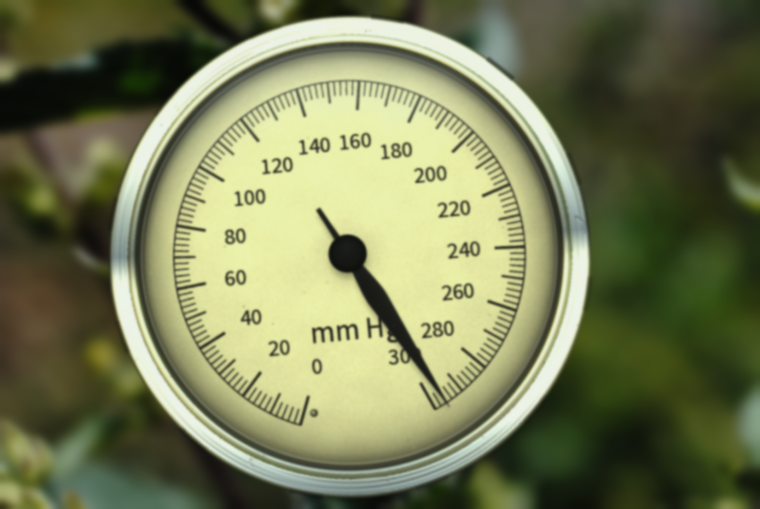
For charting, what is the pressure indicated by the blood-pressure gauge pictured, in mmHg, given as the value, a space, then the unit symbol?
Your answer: 296 mmHg
